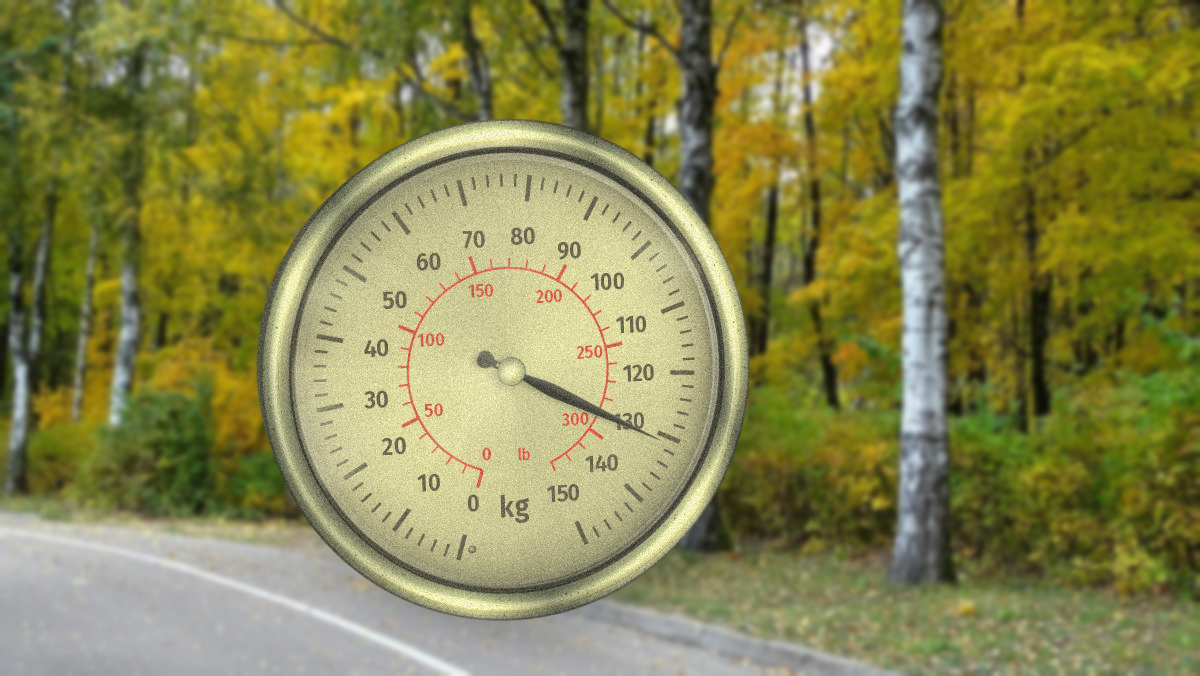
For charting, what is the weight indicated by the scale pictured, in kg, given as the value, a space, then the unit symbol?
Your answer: 131 kg
